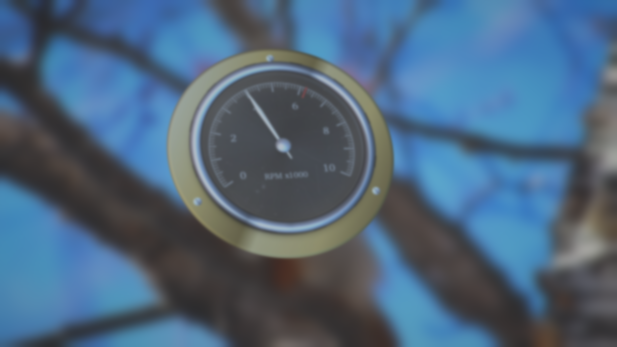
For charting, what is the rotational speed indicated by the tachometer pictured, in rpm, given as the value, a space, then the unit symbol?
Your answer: 4000 rpm
